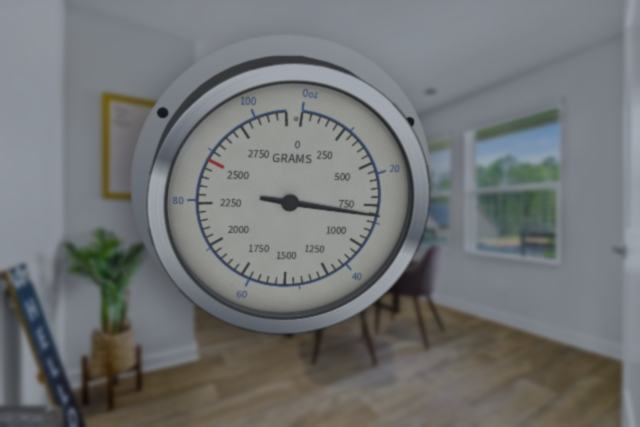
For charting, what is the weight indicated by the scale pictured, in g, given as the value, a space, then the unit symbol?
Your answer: 800 g
